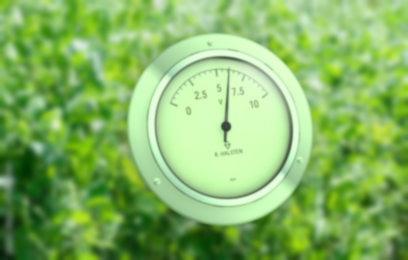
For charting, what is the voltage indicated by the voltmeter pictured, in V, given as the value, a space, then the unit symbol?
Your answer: 6 V
